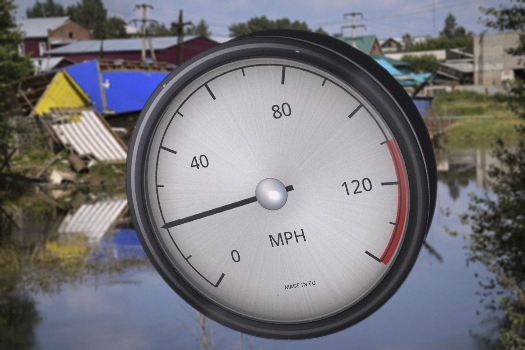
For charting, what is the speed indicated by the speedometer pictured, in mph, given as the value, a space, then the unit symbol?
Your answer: 20 mph
